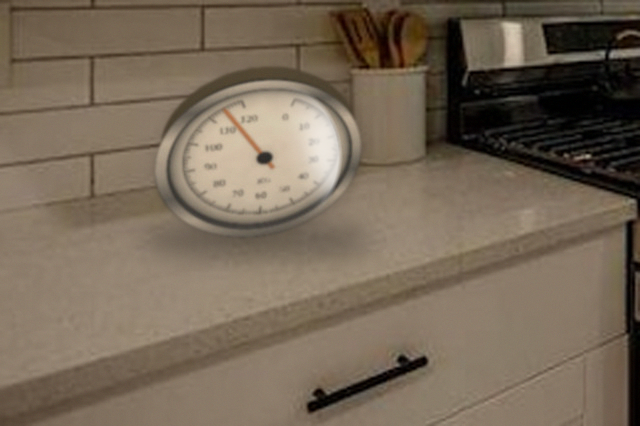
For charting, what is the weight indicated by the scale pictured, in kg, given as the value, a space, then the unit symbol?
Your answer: 115 kg
